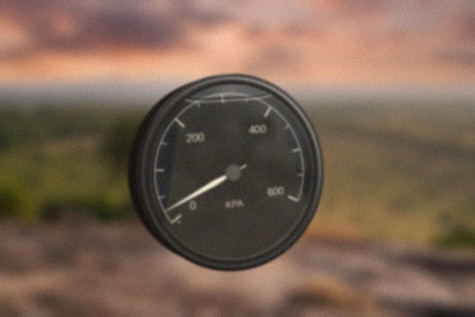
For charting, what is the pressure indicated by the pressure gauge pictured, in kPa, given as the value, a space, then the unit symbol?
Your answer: 25 kPa
